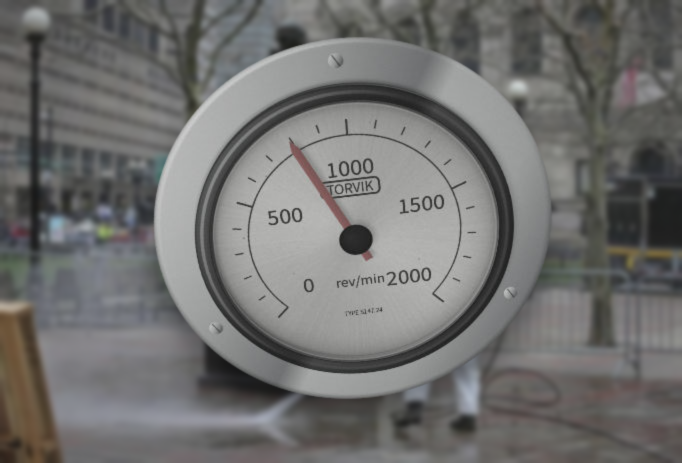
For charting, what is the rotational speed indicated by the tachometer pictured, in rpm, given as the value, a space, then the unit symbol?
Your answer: 800 rpm
